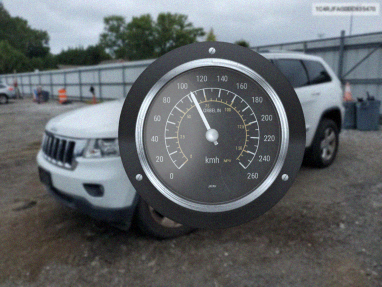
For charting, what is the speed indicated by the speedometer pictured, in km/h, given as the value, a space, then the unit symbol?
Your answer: 105 km/h
